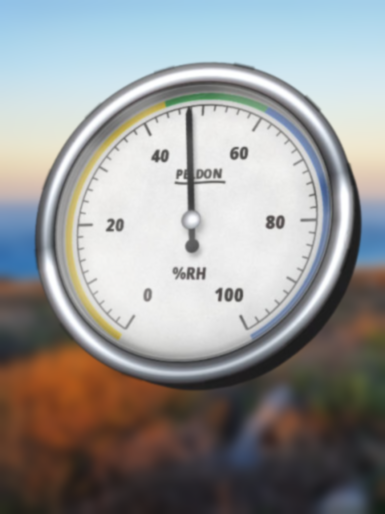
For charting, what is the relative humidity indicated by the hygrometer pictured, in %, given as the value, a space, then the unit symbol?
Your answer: 48 %
